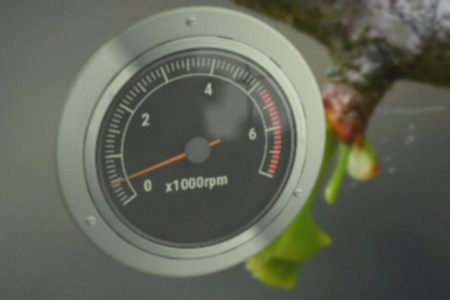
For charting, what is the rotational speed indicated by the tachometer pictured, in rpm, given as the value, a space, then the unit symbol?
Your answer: 500 rpm
